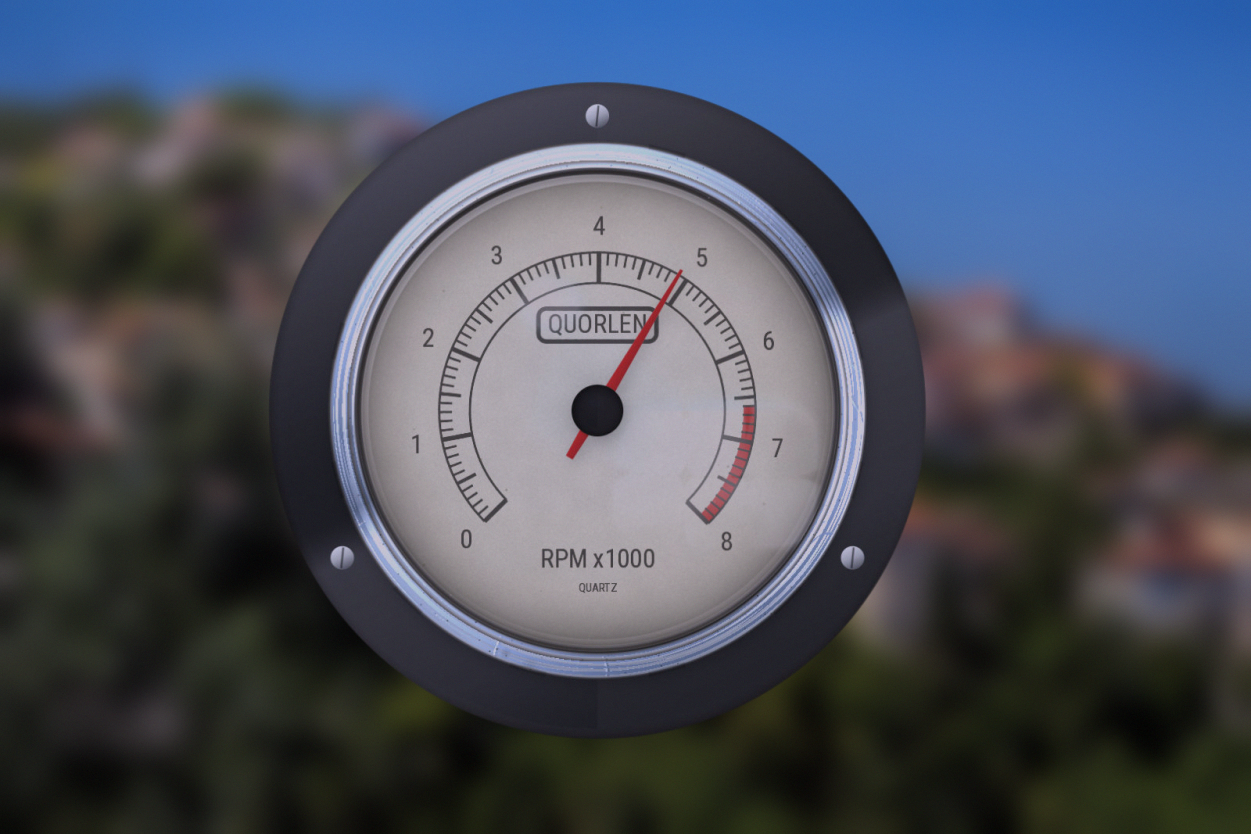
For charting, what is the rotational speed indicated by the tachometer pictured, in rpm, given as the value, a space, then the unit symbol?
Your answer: 4900 rpm
